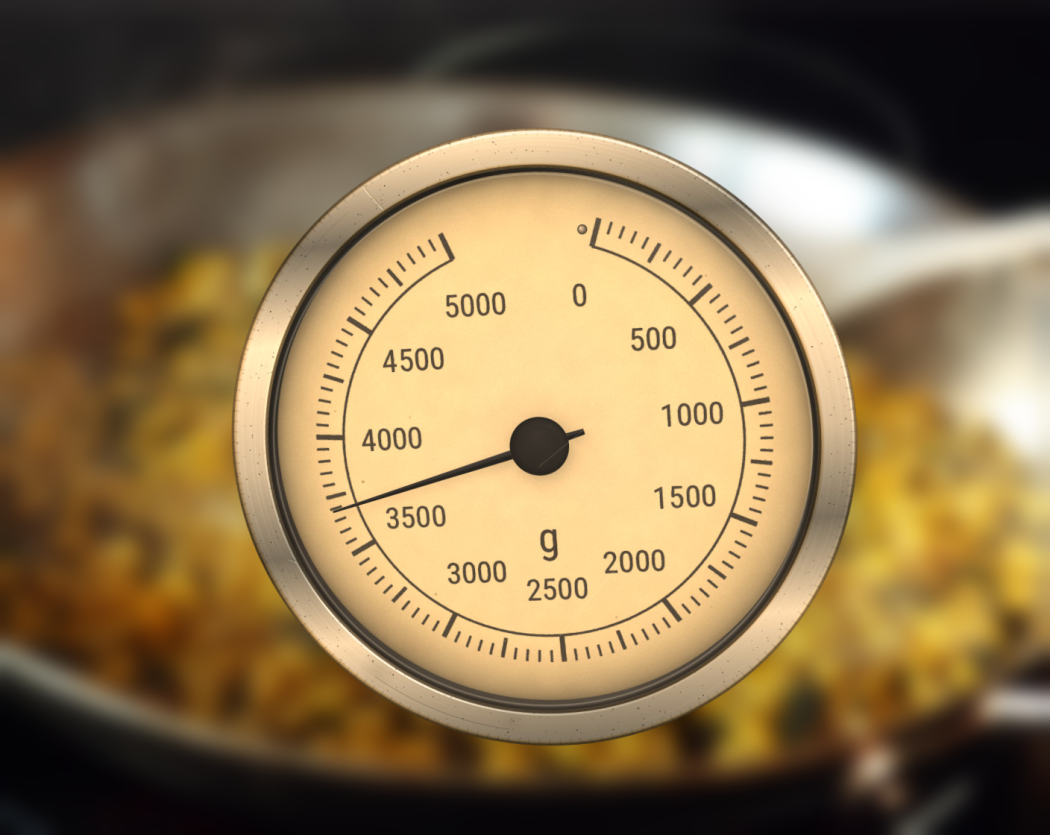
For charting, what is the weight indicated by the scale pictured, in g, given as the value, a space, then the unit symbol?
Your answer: 3700 g
